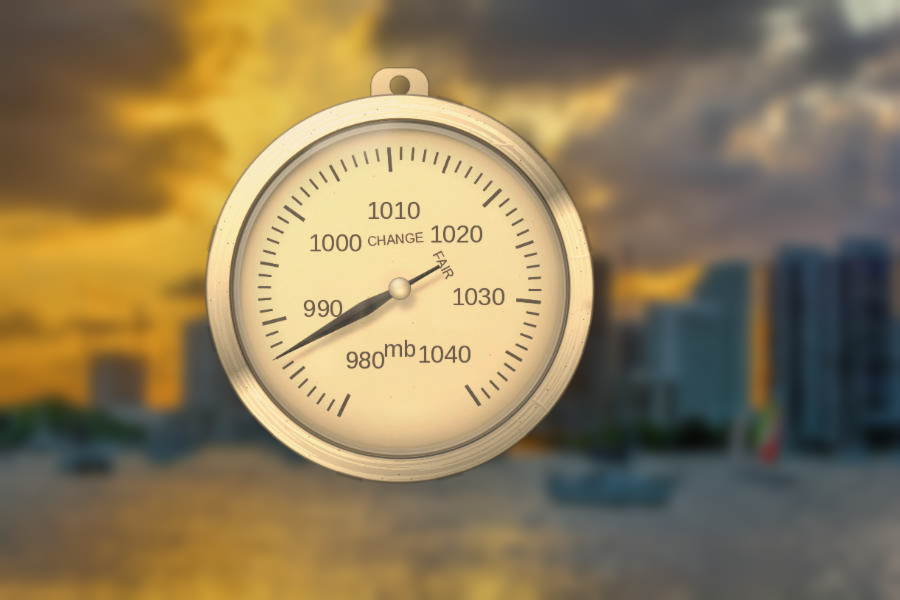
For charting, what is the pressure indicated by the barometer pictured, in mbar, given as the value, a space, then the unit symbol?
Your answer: 987 mbar
